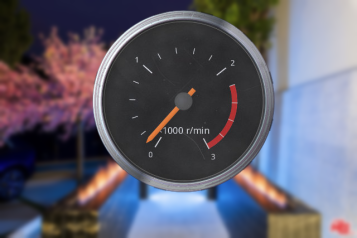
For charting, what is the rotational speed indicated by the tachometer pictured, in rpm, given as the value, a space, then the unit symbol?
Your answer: 100 rpm
